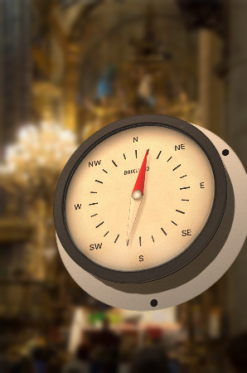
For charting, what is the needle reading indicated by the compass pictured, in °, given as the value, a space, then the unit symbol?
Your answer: 15 °
